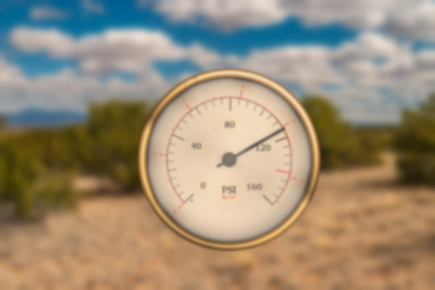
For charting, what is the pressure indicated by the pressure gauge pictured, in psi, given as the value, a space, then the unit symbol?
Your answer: 115 psi
